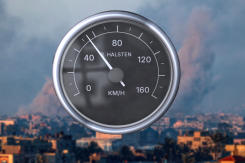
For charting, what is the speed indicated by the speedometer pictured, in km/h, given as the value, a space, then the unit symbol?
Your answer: 55 km/h
